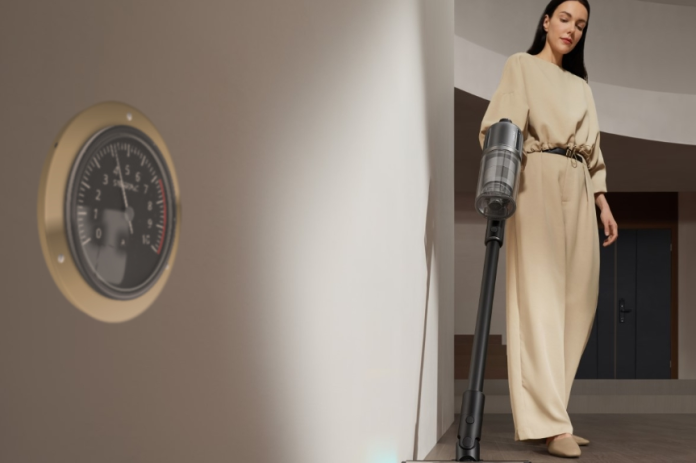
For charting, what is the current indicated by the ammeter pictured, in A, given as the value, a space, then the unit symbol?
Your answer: 4 A
